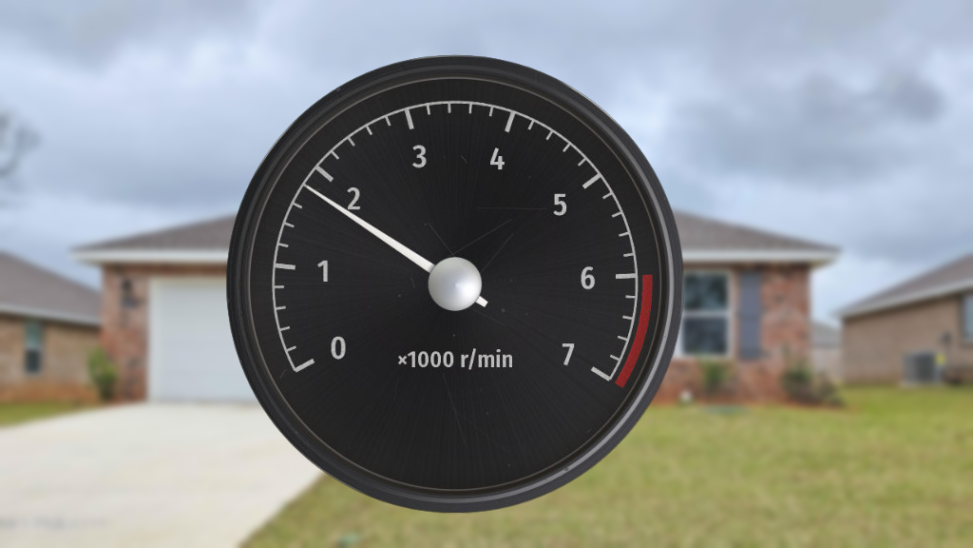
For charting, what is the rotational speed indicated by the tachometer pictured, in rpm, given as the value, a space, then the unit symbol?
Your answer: 1800 rpm
